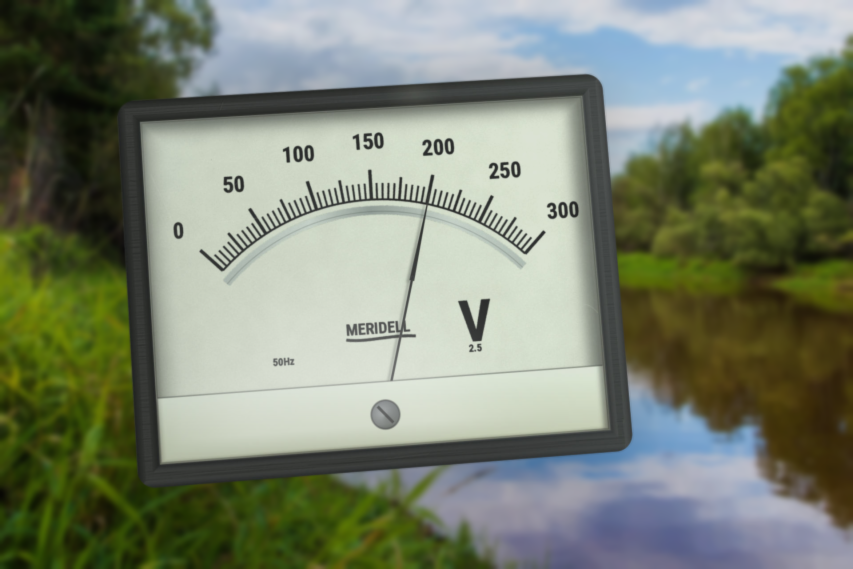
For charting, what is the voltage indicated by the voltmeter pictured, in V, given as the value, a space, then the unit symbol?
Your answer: 200 V
